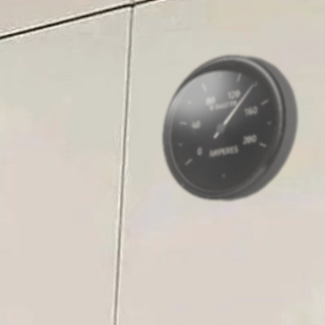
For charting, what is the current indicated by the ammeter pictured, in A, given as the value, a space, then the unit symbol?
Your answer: 140 A
